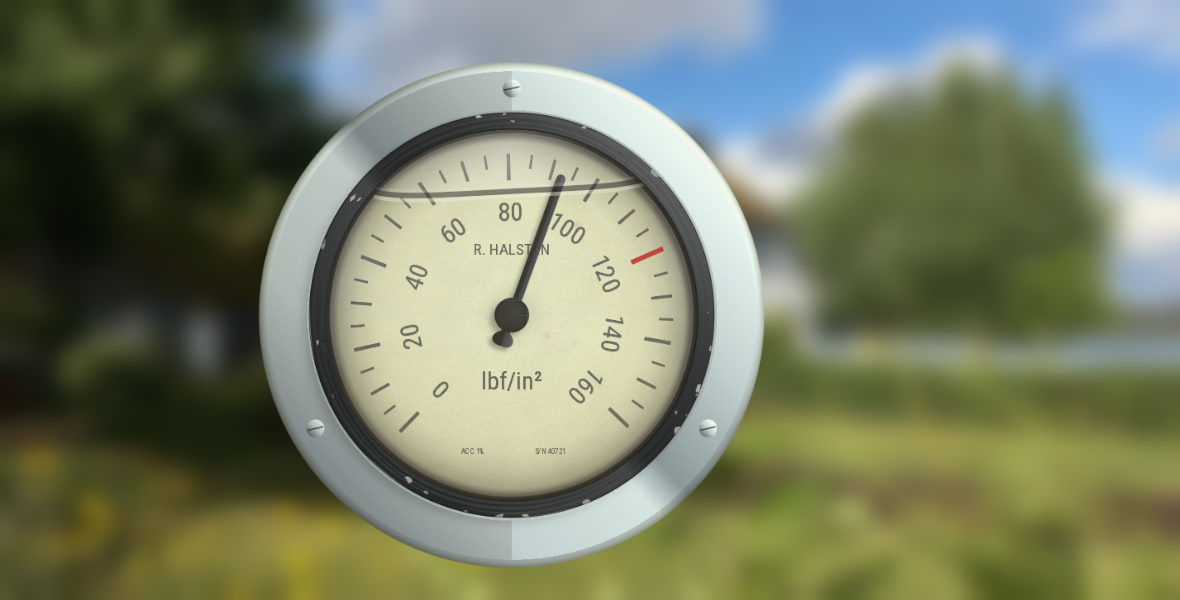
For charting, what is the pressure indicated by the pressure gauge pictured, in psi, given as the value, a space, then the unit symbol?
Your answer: 92.5 psi
